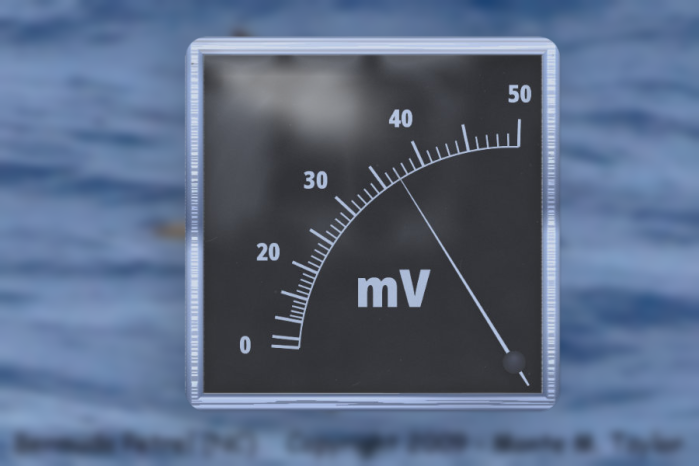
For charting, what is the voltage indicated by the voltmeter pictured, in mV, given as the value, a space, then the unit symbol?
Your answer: 37 mV
